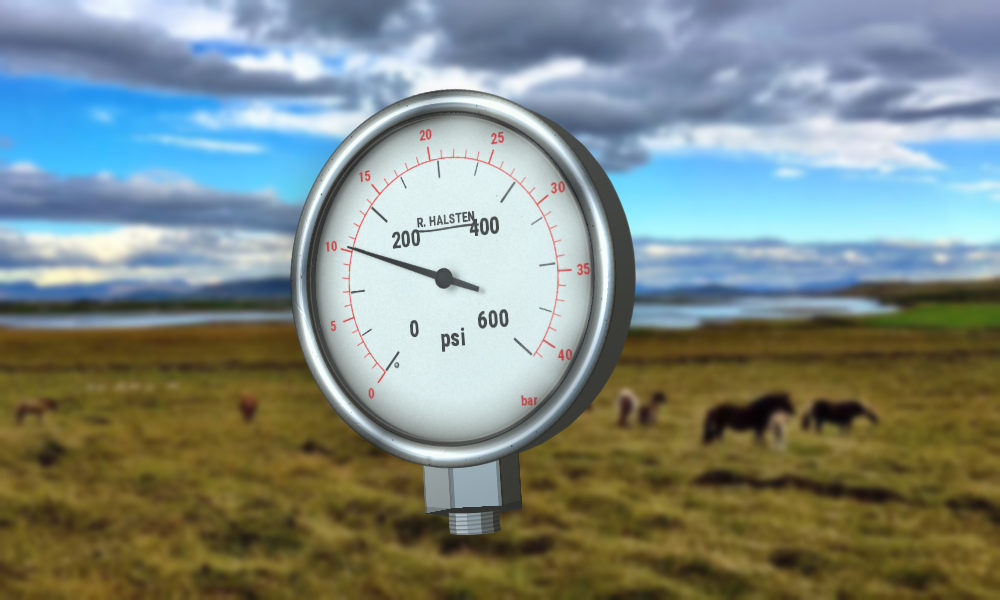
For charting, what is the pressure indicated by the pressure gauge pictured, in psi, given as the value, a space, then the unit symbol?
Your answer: 150 psi
